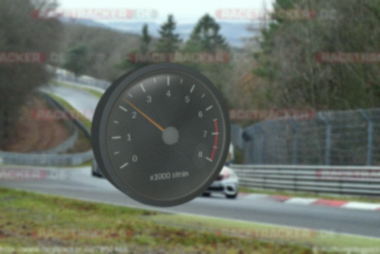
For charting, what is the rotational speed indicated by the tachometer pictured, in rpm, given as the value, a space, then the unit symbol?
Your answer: 2250 rpm
